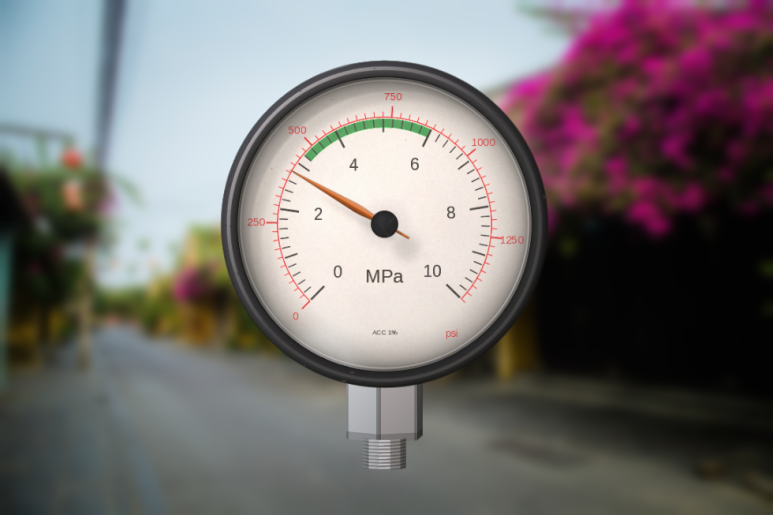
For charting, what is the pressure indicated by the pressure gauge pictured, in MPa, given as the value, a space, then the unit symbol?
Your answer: 2.8 MPa
